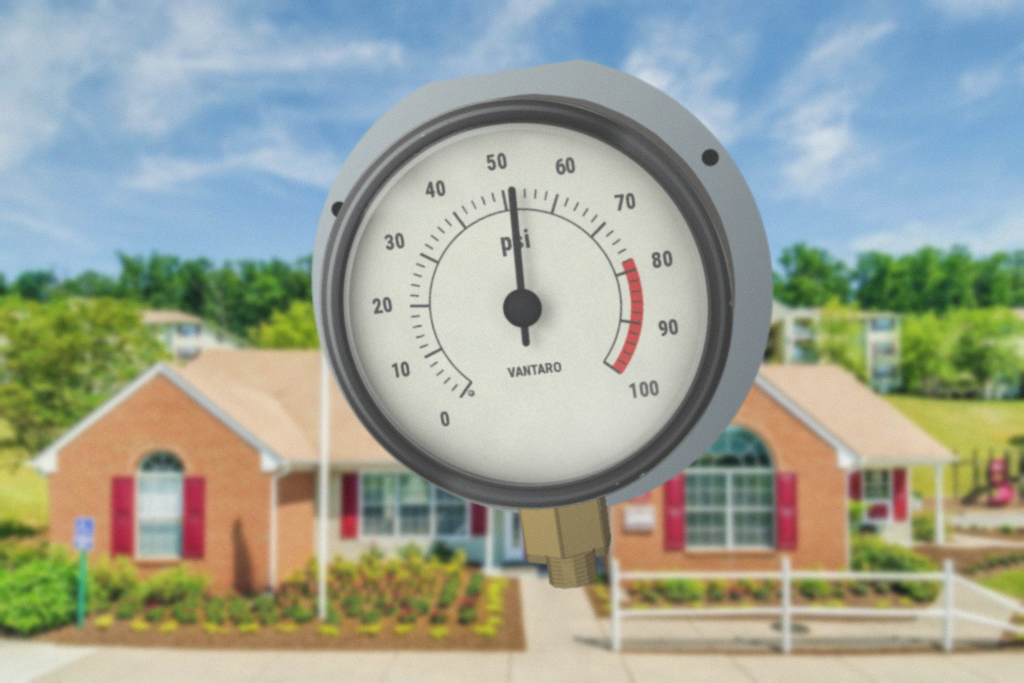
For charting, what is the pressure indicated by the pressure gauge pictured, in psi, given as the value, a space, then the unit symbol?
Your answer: 52 psi
